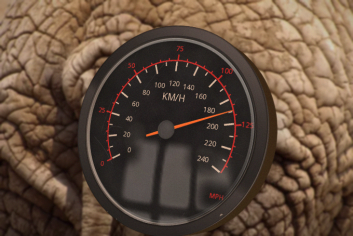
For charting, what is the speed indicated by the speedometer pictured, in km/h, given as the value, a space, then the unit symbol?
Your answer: 190 km/h
